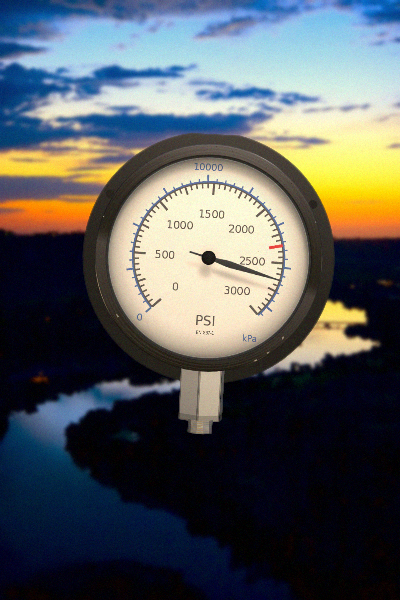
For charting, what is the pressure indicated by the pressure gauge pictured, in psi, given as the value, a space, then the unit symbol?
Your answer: 2650 psi
